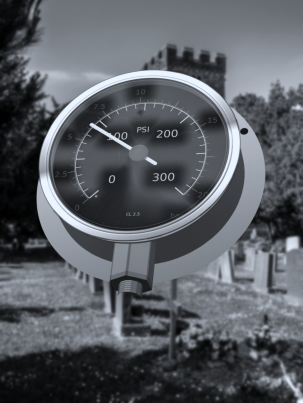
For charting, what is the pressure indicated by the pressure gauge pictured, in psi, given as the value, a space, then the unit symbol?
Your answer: 90 psi
